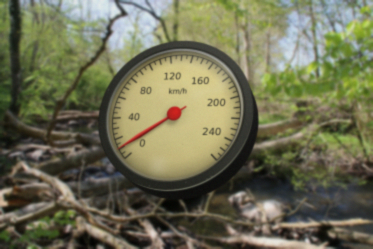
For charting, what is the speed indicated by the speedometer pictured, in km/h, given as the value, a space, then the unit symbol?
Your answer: 10 km/h
